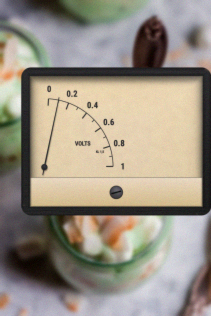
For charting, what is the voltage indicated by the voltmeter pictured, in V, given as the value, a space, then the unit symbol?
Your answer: 0.1 V
